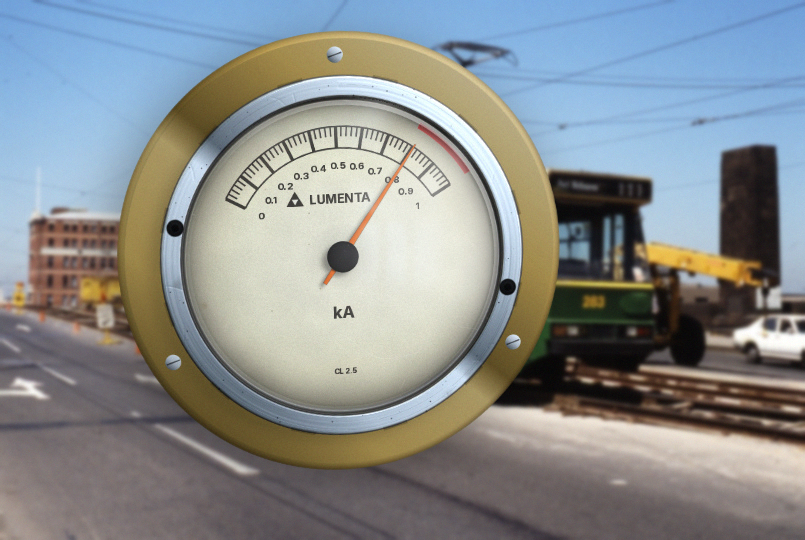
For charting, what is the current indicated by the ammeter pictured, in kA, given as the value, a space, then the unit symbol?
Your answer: 0.8 kA
